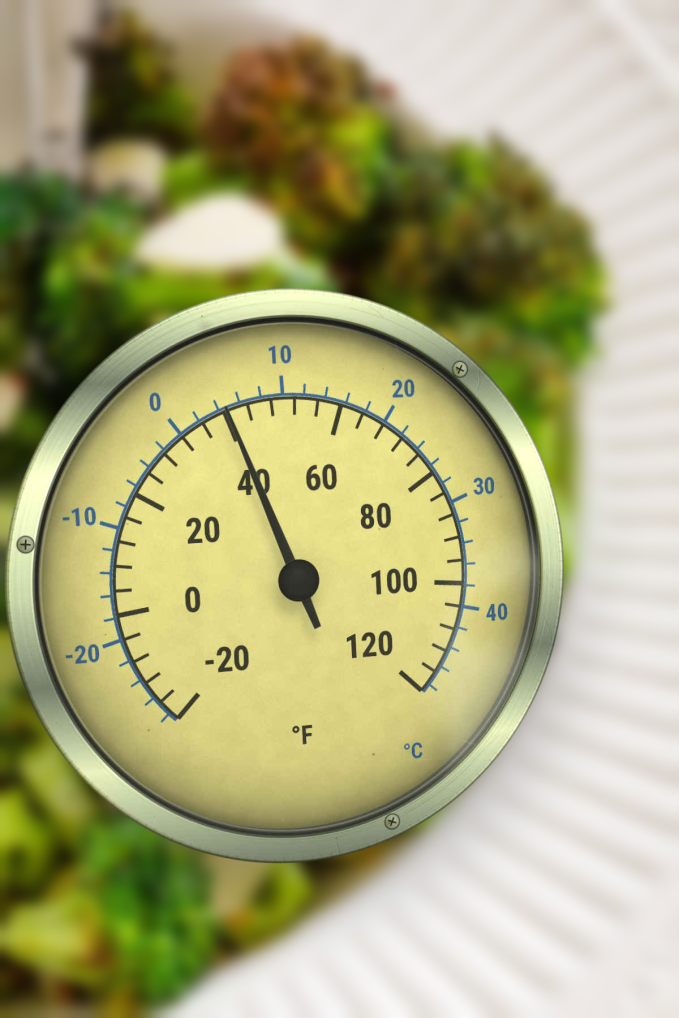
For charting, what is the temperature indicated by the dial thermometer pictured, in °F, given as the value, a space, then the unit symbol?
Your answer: 40 °F
